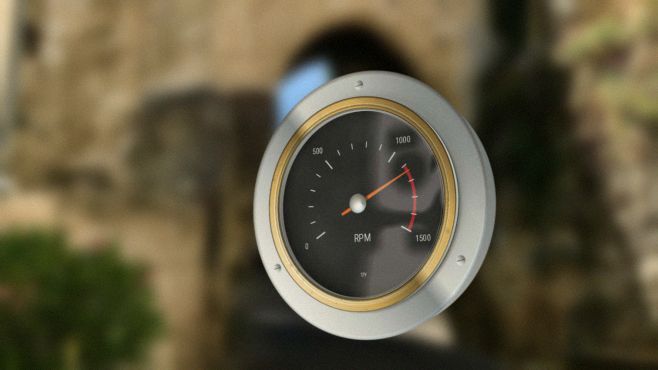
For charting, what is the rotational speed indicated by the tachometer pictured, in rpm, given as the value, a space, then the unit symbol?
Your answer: 1150 rpm
